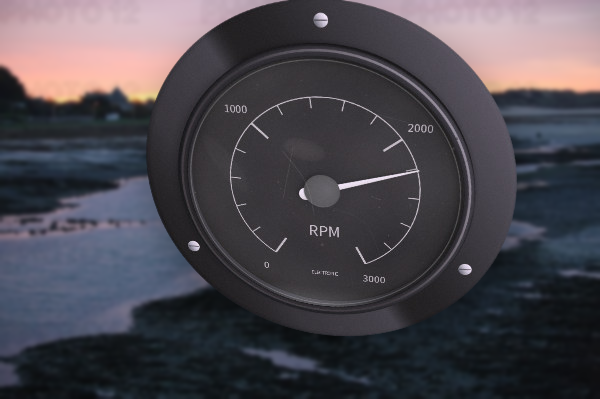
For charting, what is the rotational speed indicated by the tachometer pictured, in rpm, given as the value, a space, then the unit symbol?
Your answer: 2200 rpm
